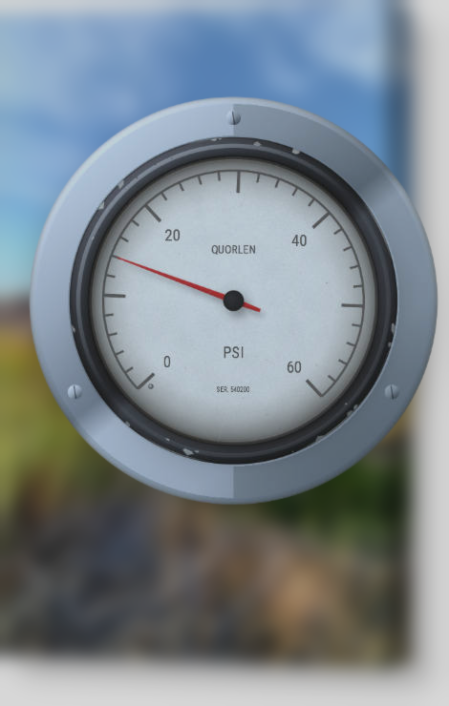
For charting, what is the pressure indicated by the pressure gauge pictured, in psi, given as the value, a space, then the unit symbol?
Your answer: 14 psi
